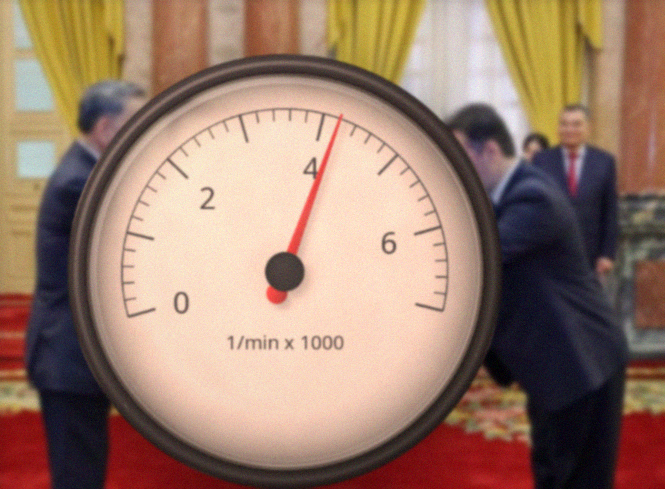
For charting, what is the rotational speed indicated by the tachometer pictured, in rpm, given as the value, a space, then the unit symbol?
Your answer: 4200 rpm
